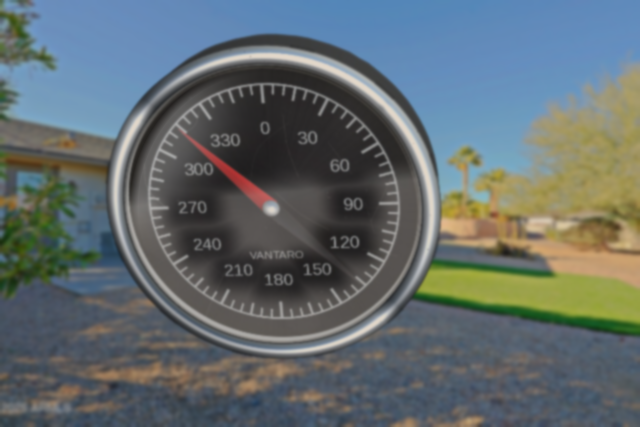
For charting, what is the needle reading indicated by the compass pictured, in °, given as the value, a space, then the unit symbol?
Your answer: 315 °
